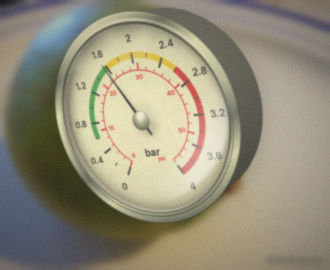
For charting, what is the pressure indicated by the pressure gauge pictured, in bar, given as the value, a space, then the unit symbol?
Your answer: 1.6 bar
